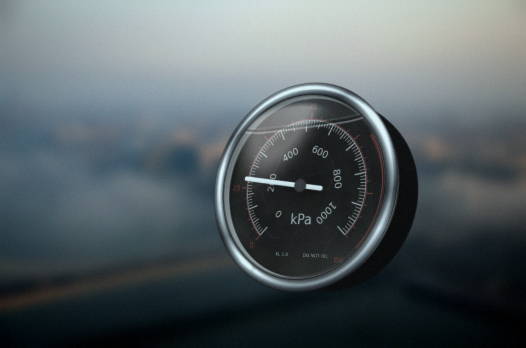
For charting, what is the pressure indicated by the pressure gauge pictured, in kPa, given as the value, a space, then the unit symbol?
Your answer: 200 kPa
